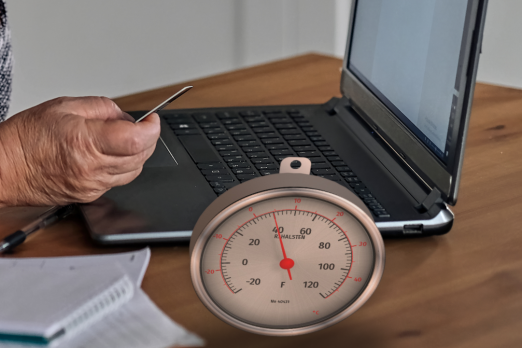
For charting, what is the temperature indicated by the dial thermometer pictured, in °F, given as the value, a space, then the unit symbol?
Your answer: 40 °F
